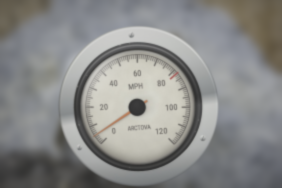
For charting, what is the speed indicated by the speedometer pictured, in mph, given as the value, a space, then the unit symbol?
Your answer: 5 mph
